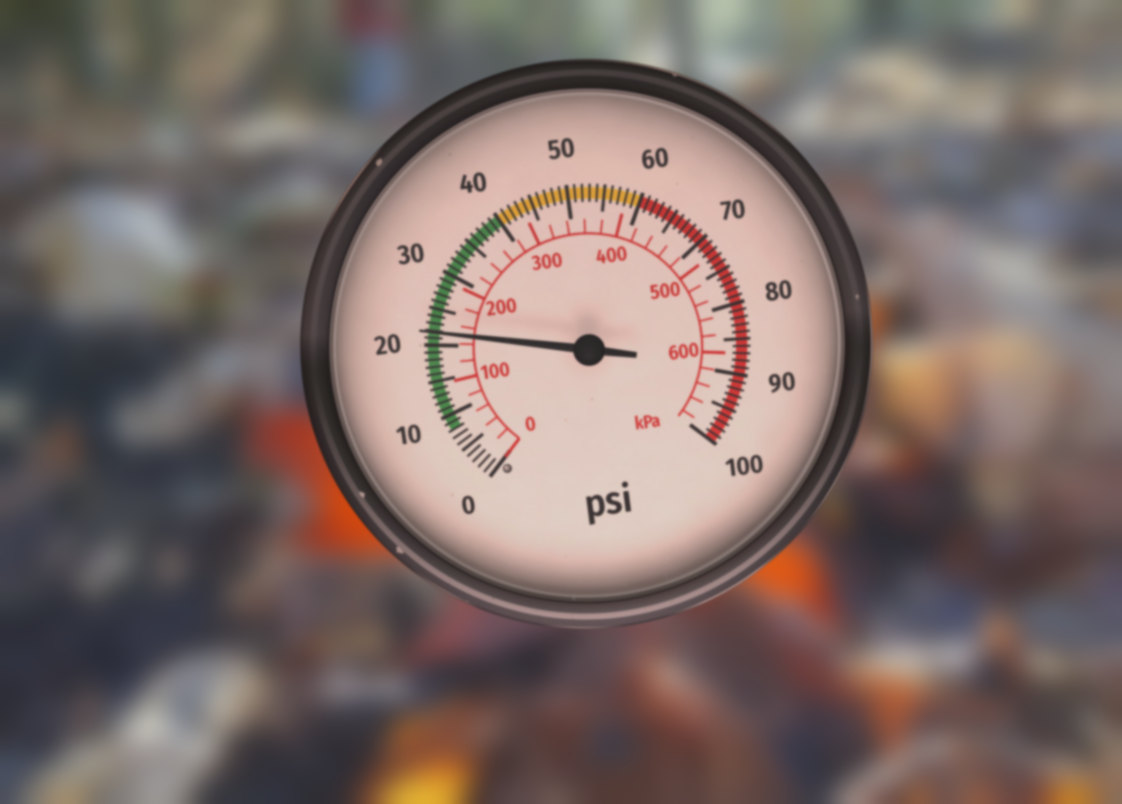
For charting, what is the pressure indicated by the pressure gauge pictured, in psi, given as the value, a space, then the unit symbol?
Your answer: 22 psi
